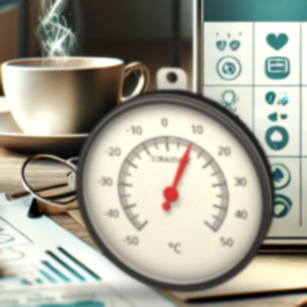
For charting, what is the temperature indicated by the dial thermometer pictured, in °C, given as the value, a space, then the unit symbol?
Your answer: 10 °C
